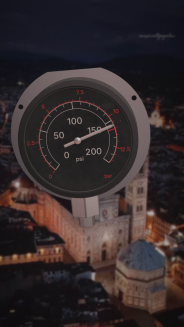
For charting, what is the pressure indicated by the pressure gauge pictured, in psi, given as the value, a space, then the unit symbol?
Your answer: 155 psi
